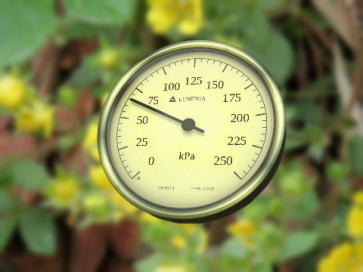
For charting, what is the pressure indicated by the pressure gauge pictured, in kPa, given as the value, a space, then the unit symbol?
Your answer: 65 kPa
